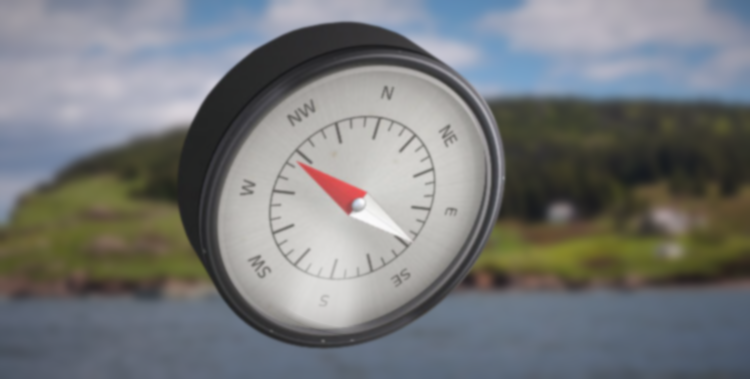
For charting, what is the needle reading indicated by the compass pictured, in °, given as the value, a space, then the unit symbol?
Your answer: 295 °
